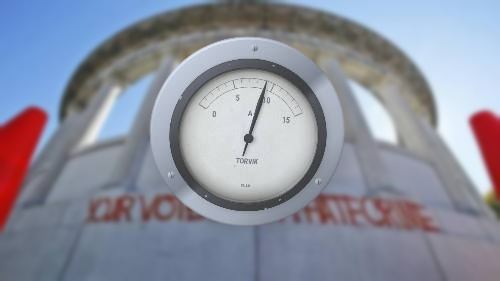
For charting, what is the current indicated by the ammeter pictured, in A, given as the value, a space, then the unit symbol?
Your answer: 9 A
